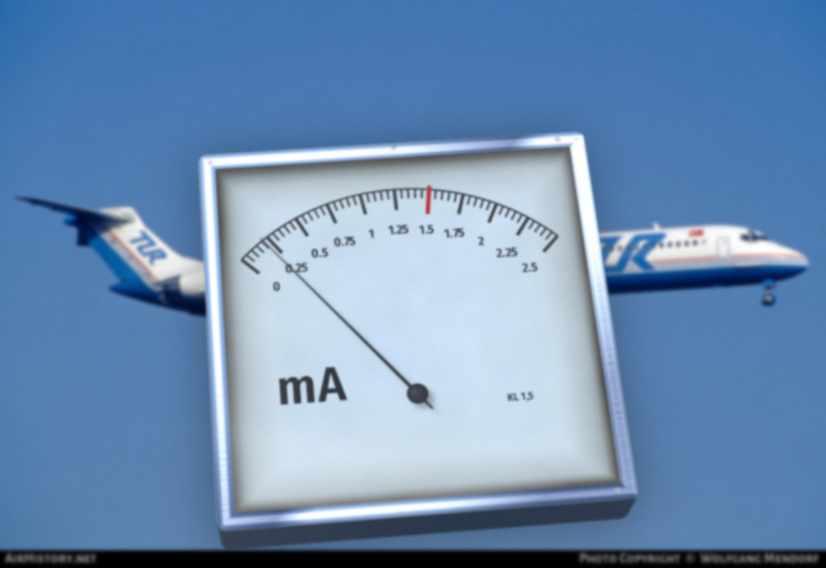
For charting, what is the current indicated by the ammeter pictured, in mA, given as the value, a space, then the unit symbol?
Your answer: 0.2 mA
